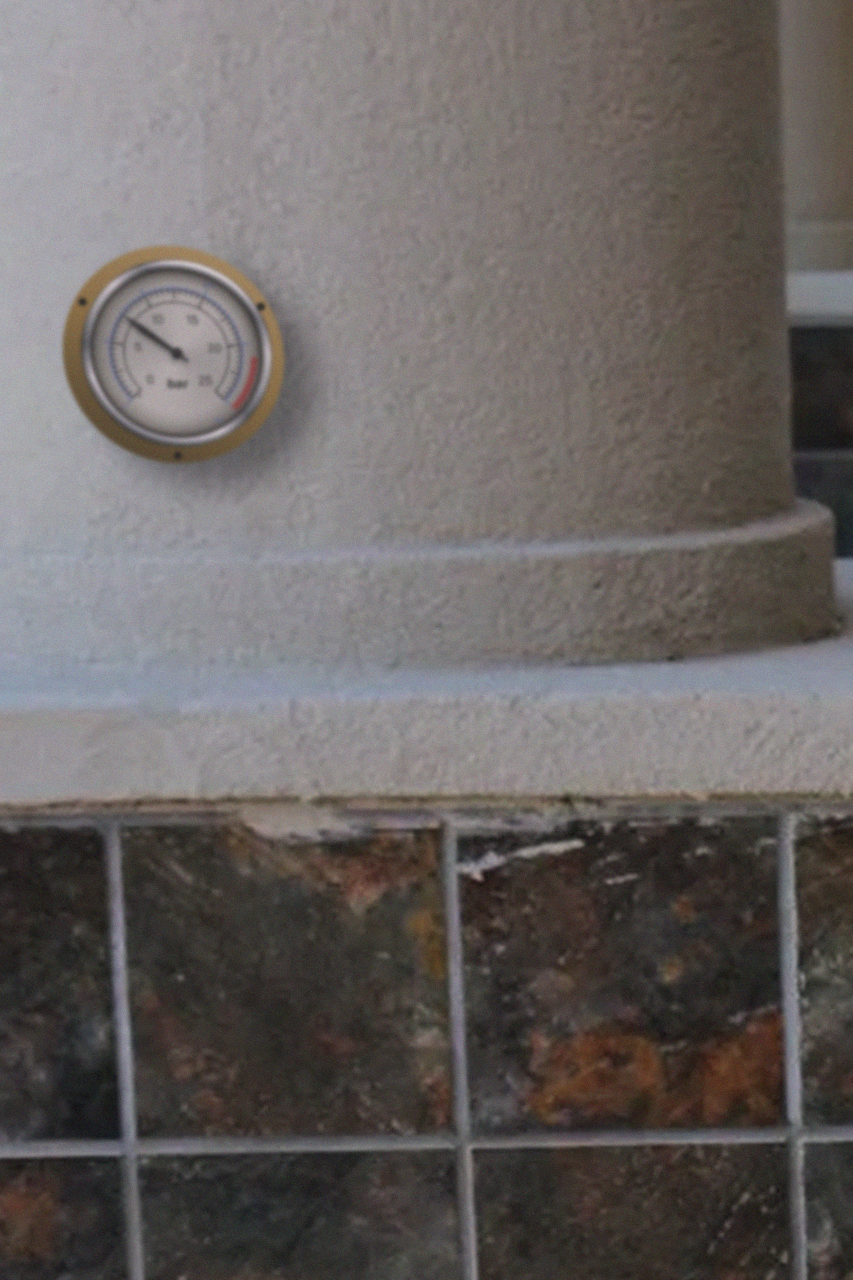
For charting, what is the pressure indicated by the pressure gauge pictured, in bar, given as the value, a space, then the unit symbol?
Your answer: 7.5 bar
